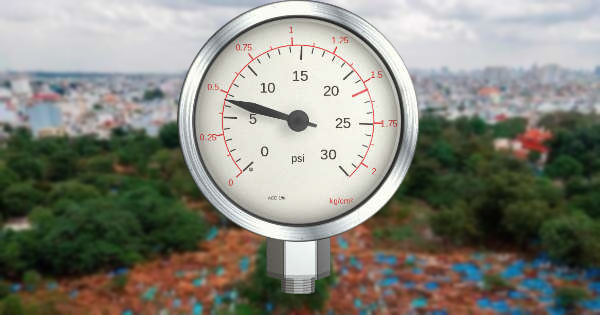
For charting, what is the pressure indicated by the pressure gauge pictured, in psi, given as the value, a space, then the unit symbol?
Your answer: 6.5 psi
